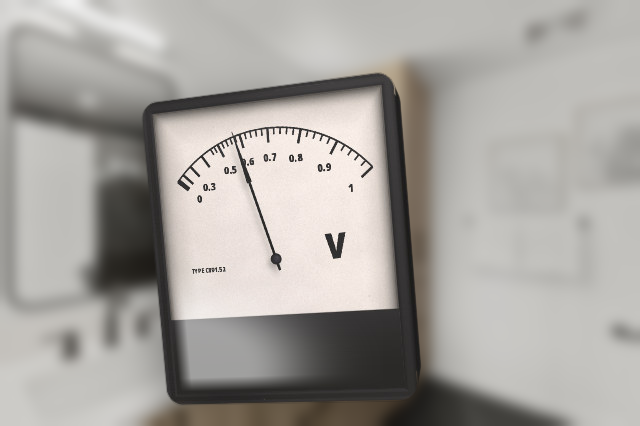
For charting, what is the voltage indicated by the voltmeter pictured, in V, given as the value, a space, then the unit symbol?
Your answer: 0.58 V
